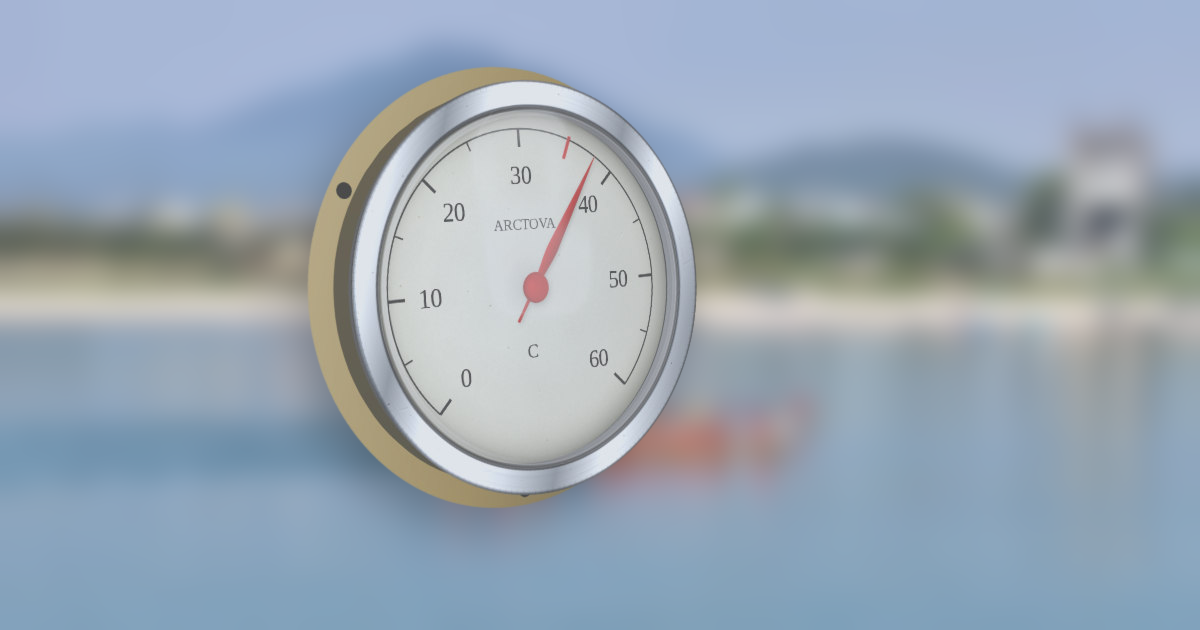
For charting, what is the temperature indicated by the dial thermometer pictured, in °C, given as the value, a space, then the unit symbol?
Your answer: 37.5 °C
